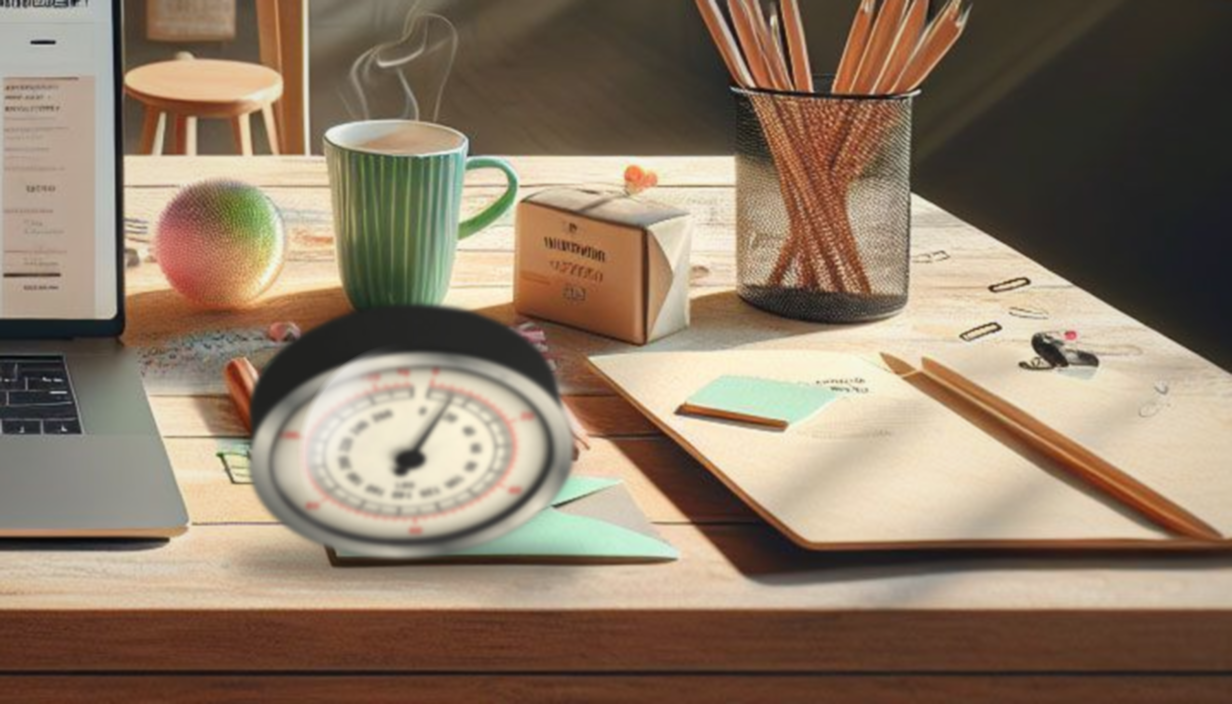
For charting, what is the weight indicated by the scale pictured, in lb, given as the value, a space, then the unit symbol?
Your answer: 10 lb
